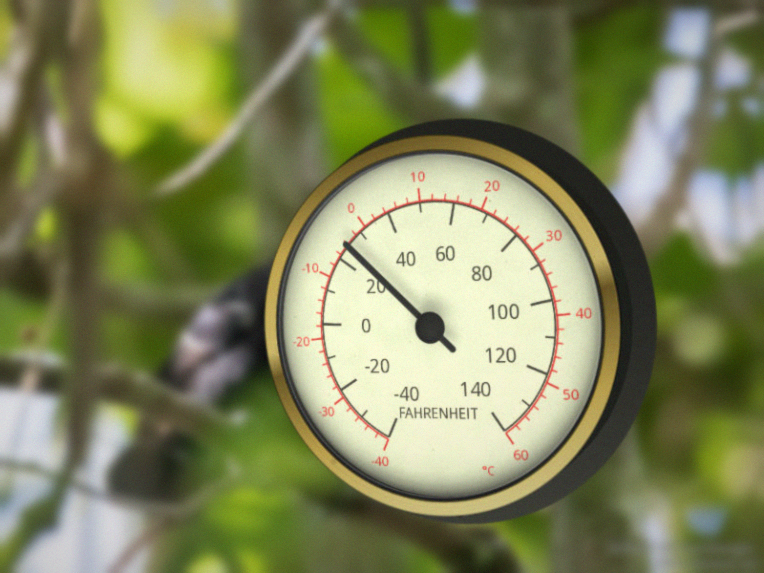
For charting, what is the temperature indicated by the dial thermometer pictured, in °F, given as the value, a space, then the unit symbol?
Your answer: 25 °F
